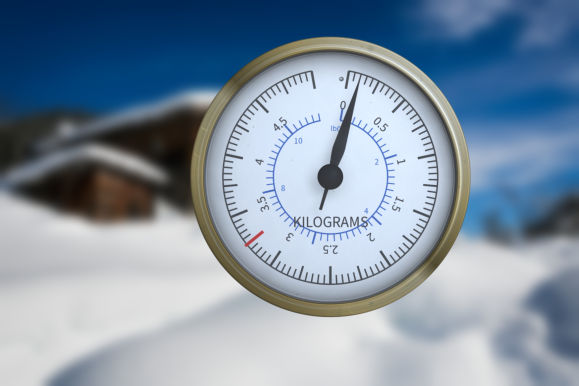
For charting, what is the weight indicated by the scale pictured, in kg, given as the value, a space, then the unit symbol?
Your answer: 0.1 kg
